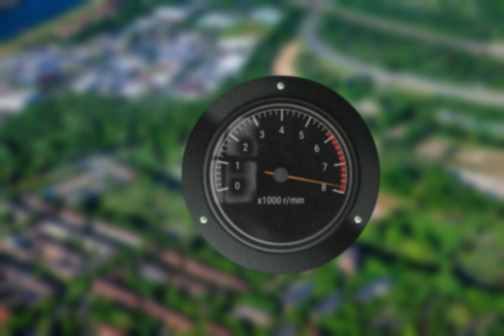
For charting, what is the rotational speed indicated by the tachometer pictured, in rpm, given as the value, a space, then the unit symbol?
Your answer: 7800 rpm
